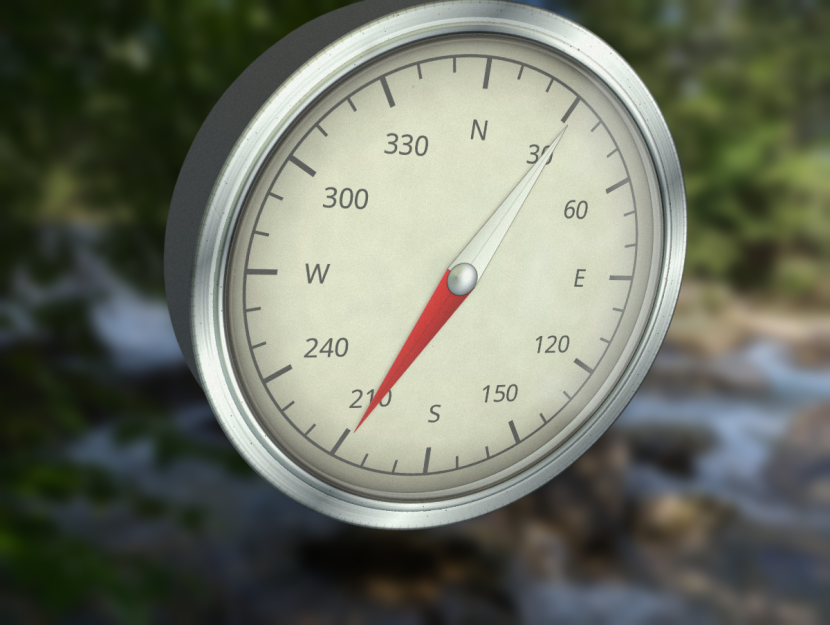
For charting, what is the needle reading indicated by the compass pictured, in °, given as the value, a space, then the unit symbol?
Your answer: 210 °
